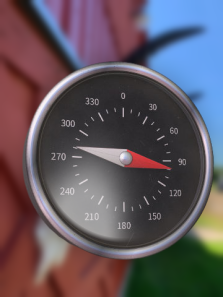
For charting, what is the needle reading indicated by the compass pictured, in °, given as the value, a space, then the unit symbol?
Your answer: 100 °
